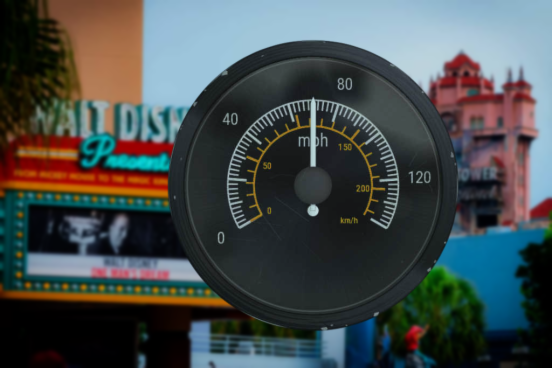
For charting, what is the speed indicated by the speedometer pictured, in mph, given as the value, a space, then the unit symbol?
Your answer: 70 mph
